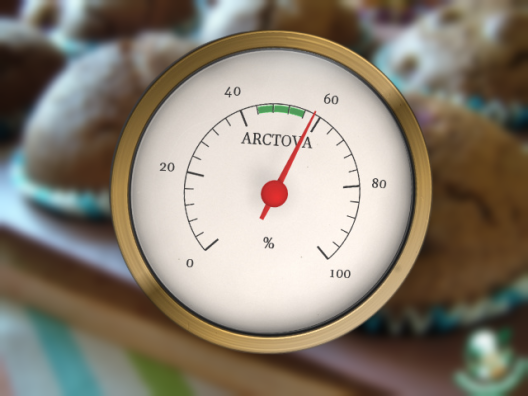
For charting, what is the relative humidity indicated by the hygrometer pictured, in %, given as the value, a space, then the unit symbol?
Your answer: 58 %
